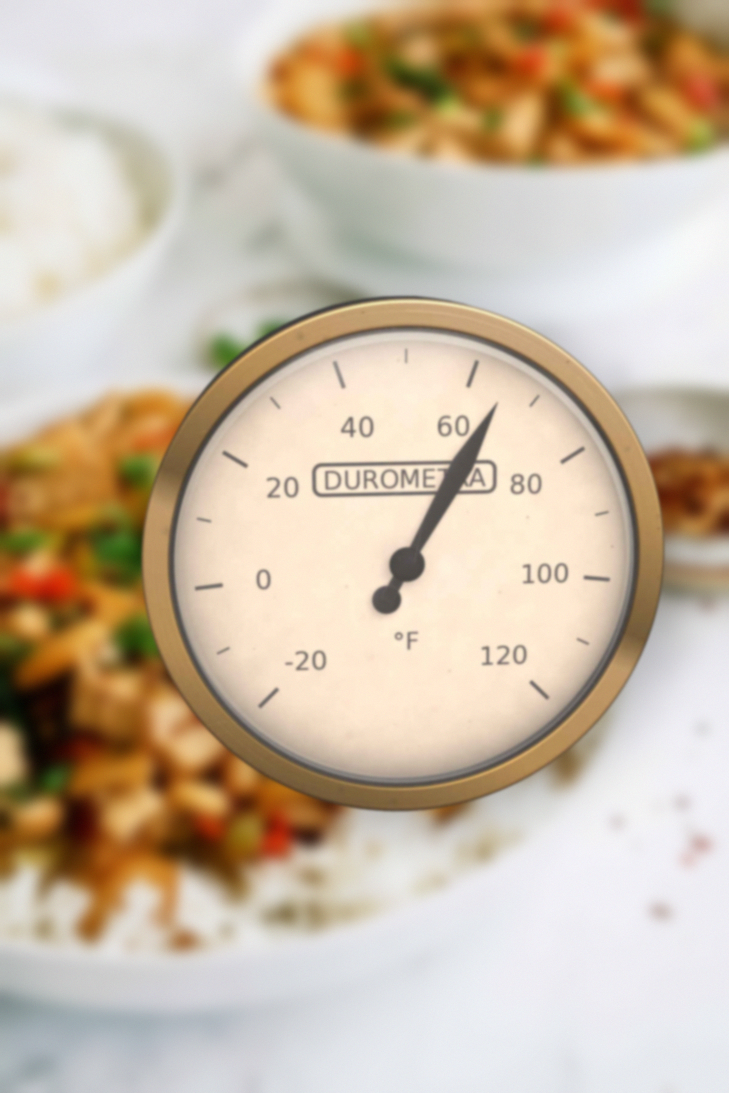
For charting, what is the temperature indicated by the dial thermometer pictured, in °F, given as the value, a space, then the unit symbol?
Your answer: 65 °F
